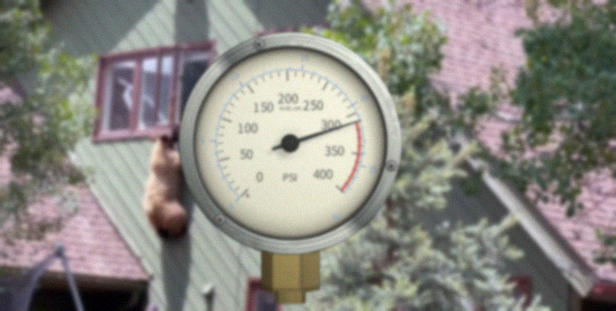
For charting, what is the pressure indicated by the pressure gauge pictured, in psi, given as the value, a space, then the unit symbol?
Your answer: 310 psi
